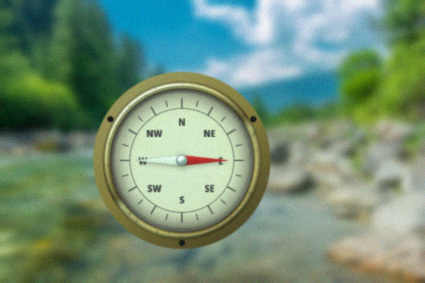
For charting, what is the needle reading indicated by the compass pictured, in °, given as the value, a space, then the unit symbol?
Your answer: 90 °
